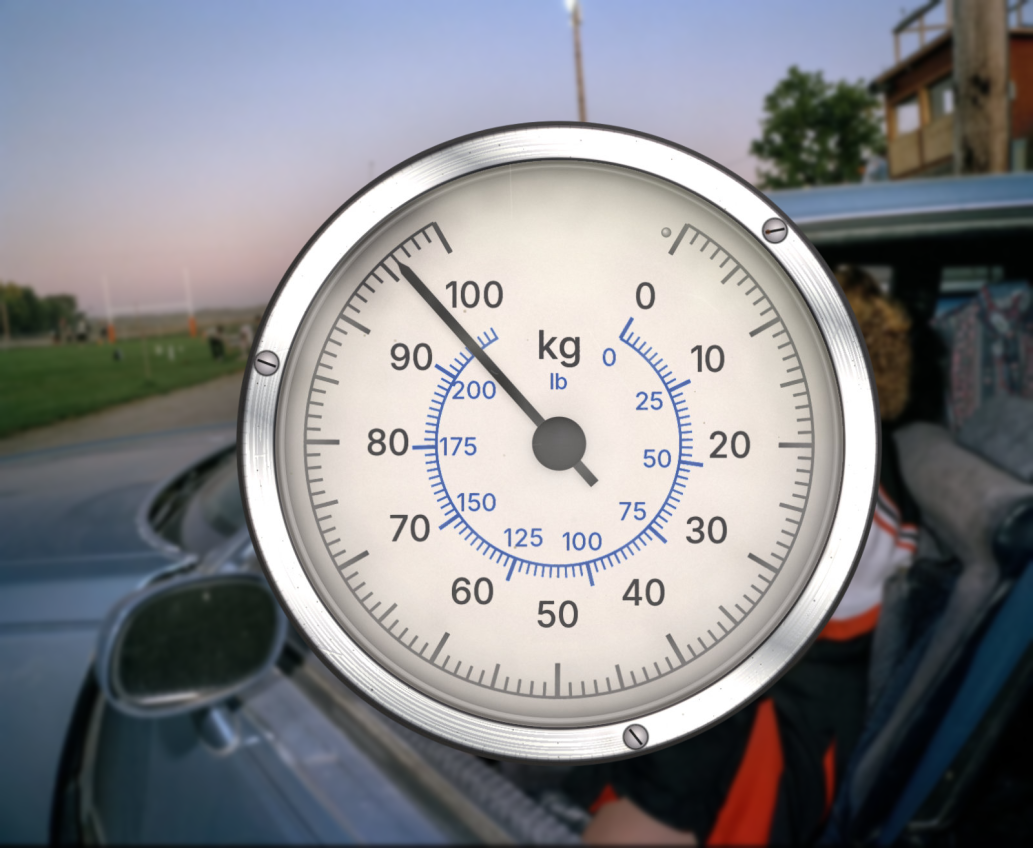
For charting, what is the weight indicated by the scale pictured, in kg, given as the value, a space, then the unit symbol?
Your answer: 96 kg
